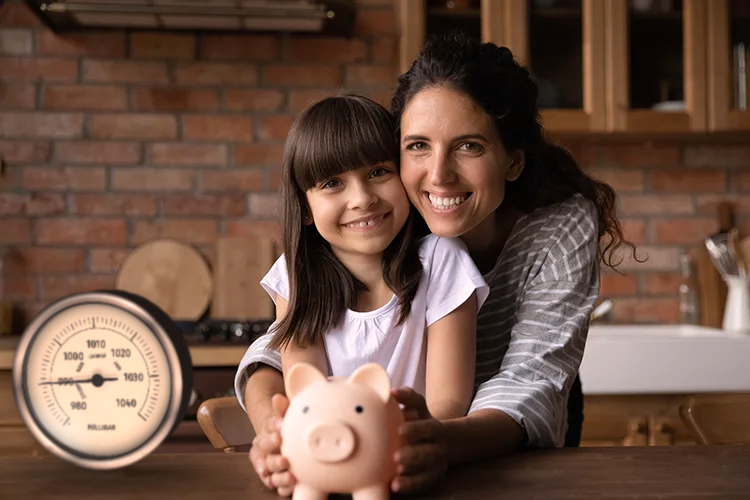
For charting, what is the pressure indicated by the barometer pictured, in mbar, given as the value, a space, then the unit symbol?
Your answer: 990 mbar
